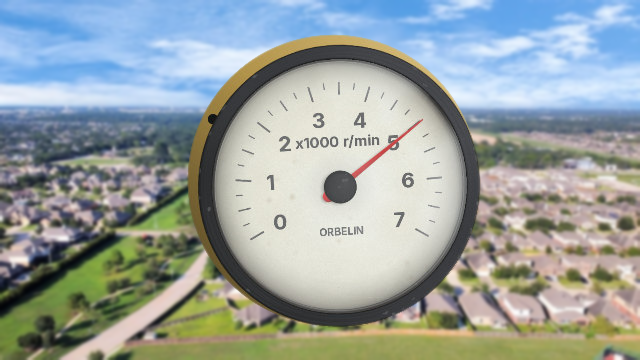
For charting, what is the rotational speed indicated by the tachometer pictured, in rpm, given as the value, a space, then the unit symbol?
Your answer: 5000 rpm
